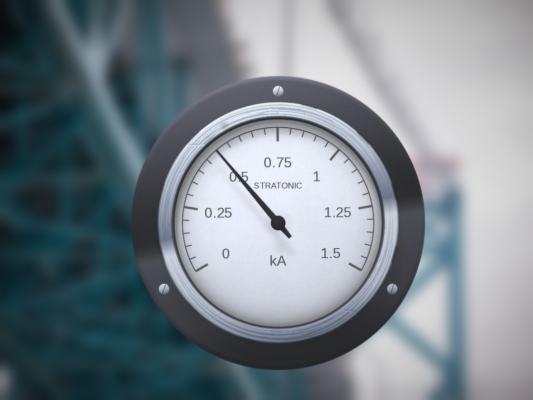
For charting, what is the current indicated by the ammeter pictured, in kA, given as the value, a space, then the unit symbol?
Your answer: 0.5 kA
